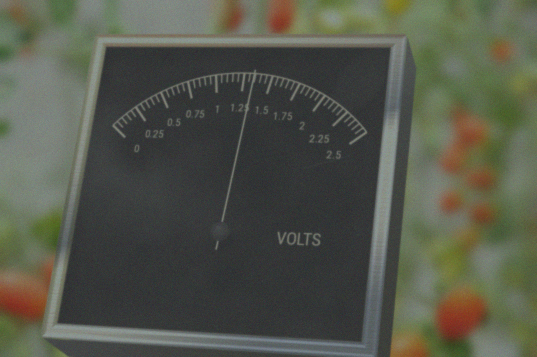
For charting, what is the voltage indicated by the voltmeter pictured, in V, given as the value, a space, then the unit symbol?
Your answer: 1.35 V
